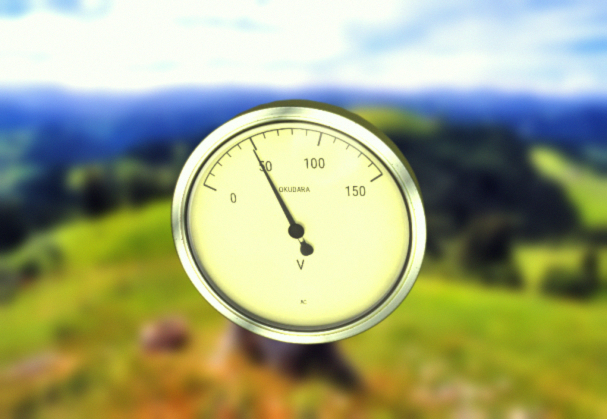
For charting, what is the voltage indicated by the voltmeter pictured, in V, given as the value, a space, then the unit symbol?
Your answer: 50 V
